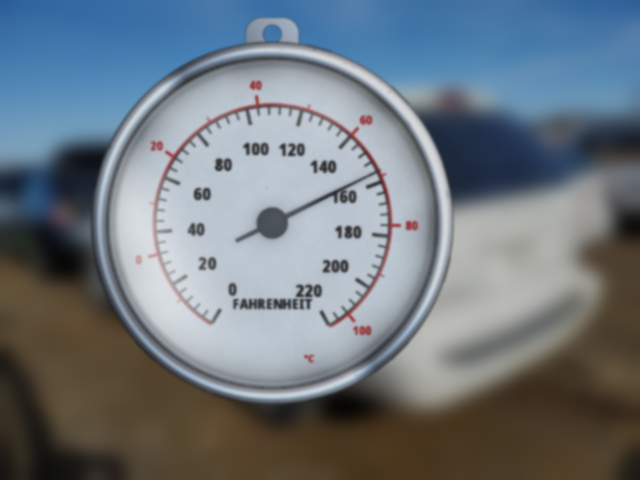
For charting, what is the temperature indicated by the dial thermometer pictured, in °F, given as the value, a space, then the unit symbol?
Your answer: 156 °F
